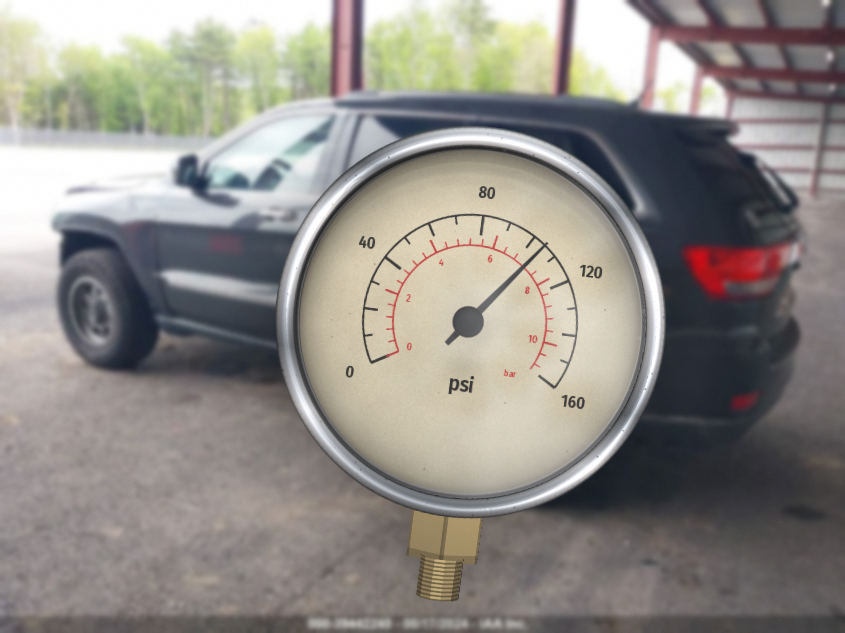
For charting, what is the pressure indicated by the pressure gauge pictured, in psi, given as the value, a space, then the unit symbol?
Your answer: 105 psi
